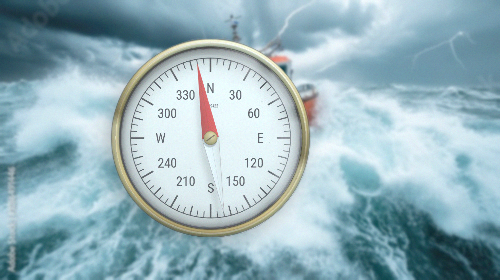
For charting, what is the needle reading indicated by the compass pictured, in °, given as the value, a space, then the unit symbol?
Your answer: 350 °
